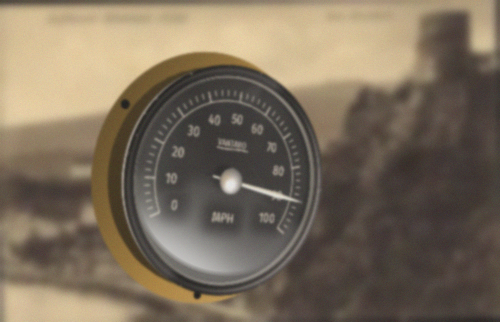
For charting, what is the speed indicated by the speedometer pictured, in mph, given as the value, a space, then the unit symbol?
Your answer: 90 mph
